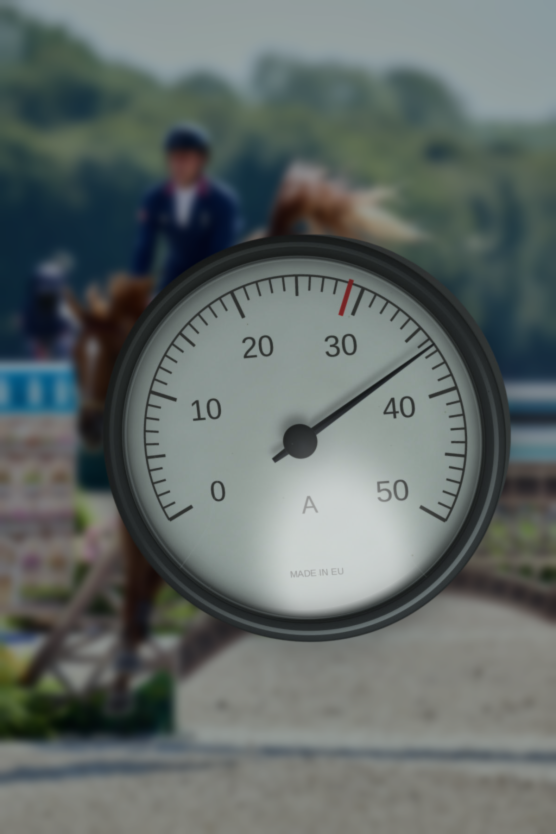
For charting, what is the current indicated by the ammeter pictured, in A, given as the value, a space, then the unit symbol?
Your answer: 36.5 A
